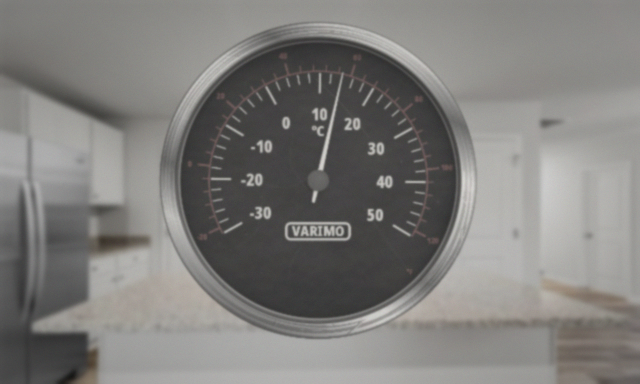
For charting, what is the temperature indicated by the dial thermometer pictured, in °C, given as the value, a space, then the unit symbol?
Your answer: 14 °C
